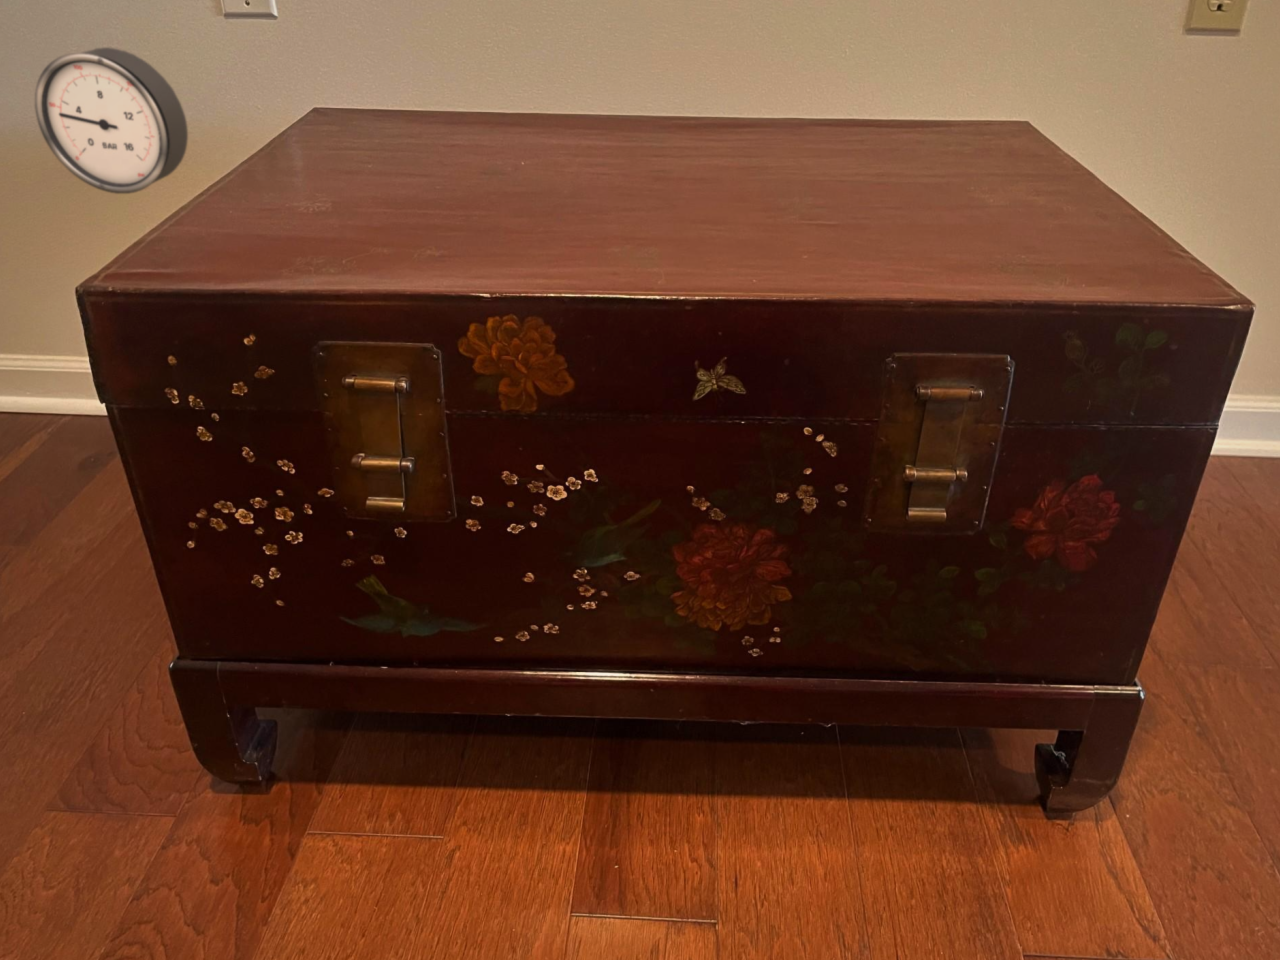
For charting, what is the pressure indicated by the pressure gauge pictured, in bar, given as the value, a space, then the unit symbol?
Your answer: 3 bar
